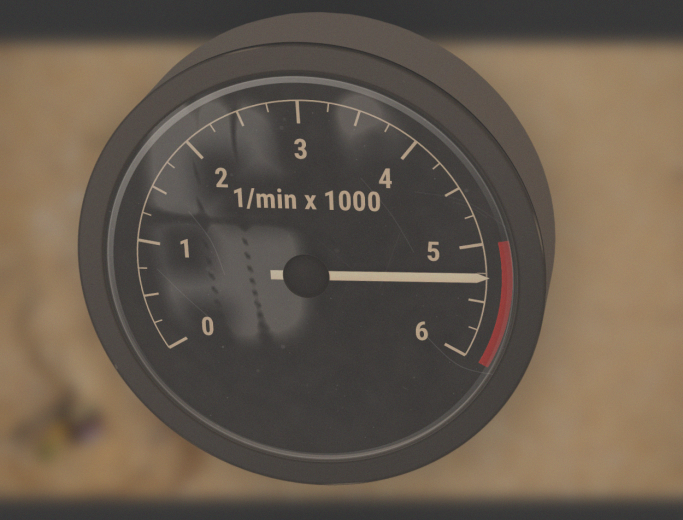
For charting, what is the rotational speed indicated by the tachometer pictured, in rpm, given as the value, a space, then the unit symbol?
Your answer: 5250 rpm
